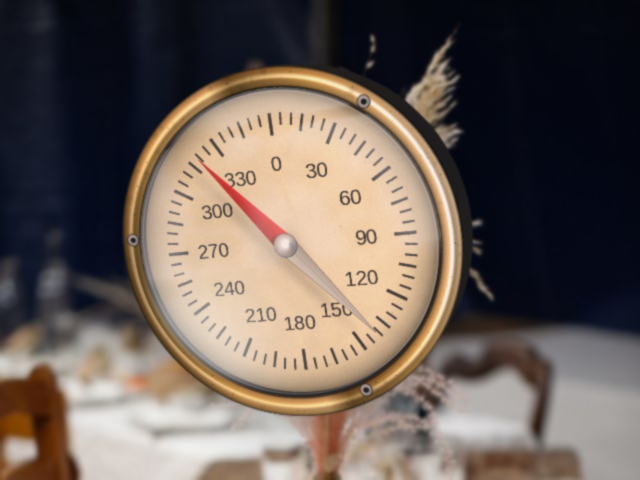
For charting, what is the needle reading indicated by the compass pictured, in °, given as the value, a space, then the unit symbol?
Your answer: 320 °
